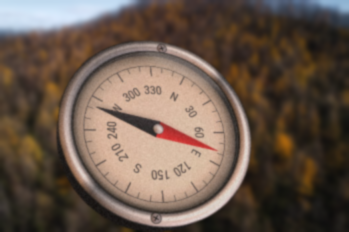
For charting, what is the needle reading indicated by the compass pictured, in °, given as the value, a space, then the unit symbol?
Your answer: 80 °
